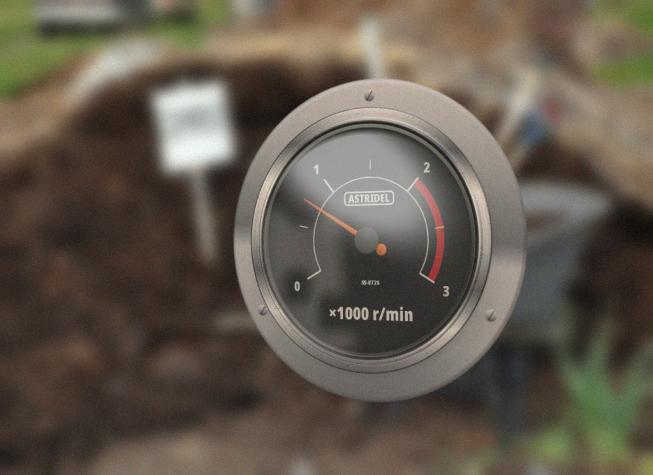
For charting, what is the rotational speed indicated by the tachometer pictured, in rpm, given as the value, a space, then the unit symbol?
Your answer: 750 rpm
